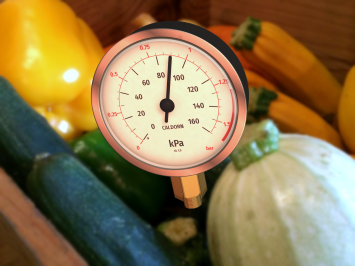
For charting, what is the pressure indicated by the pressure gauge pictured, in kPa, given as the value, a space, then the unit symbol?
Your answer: 90 kPa
